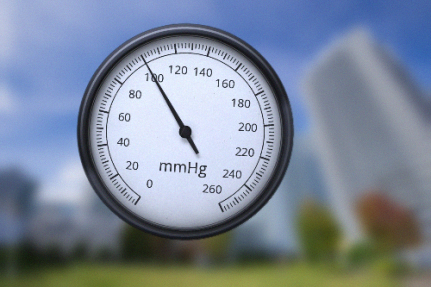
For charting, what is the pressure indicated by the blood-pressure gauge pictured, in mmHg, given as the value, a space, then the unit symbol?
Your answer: 100 mmHg
